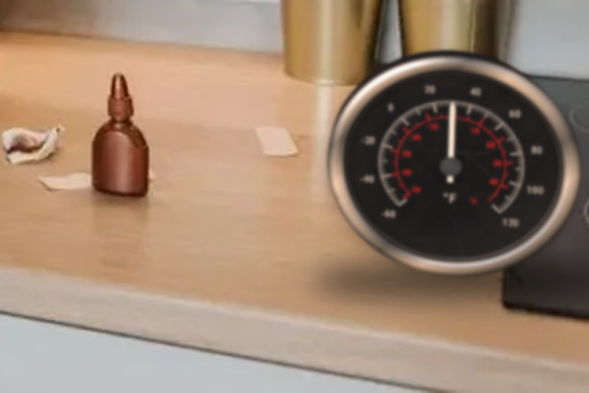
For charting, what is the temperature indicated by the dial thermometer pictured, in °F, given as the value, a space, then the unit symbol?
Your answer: 30 °F
